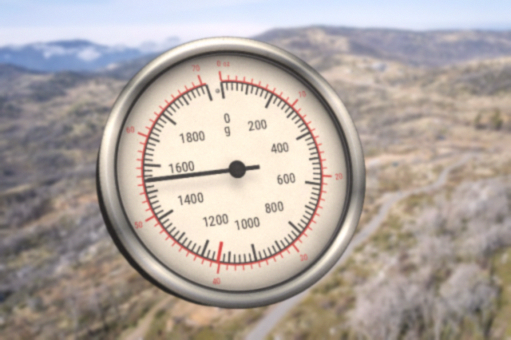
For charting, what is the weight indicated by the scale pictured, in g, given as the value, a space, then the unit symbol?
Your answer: 1540 g
